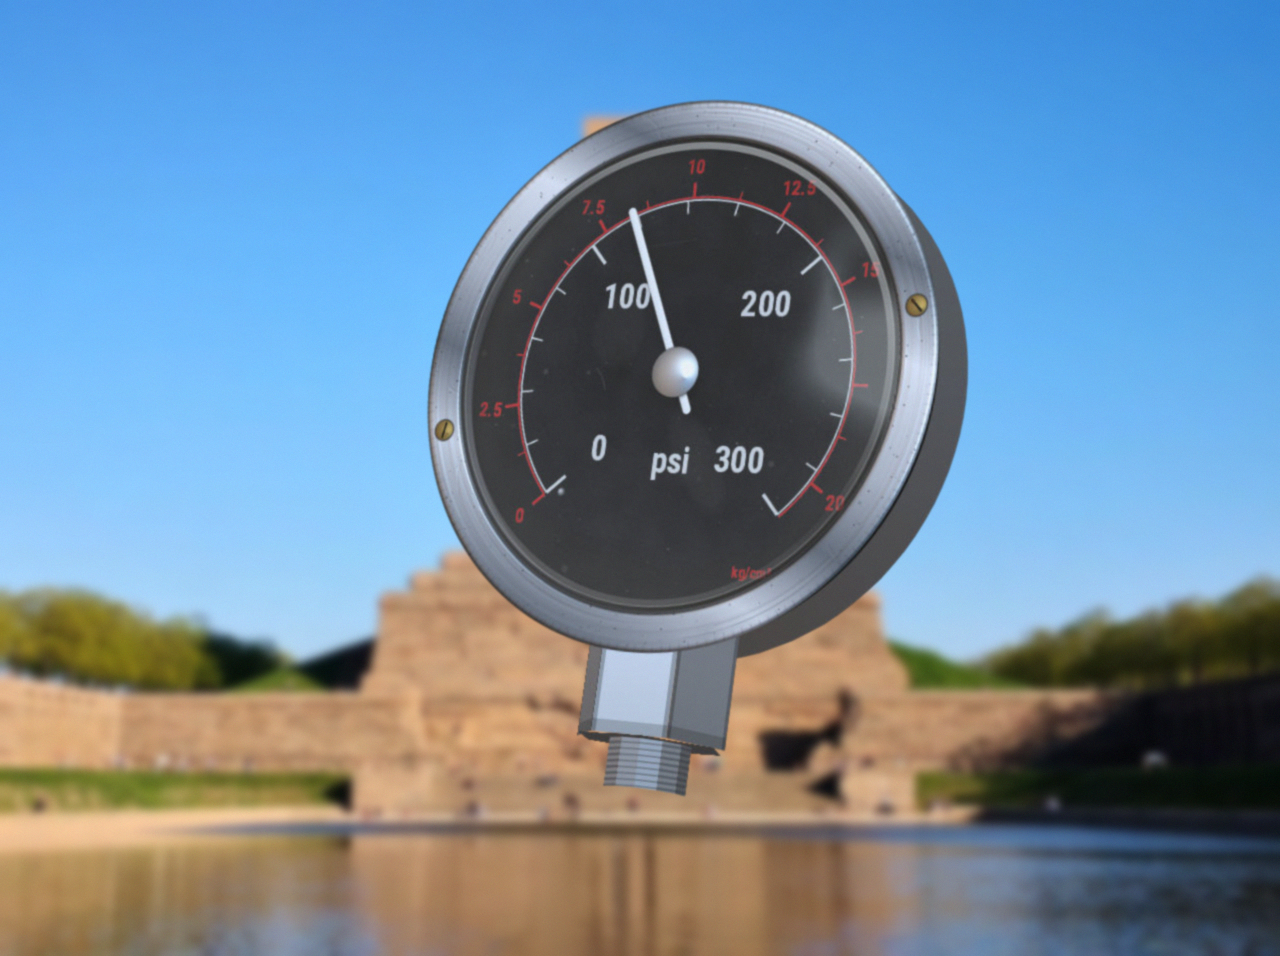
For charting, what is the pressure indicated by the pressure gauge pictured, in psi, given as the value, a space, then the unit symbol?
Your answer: 120 psi
